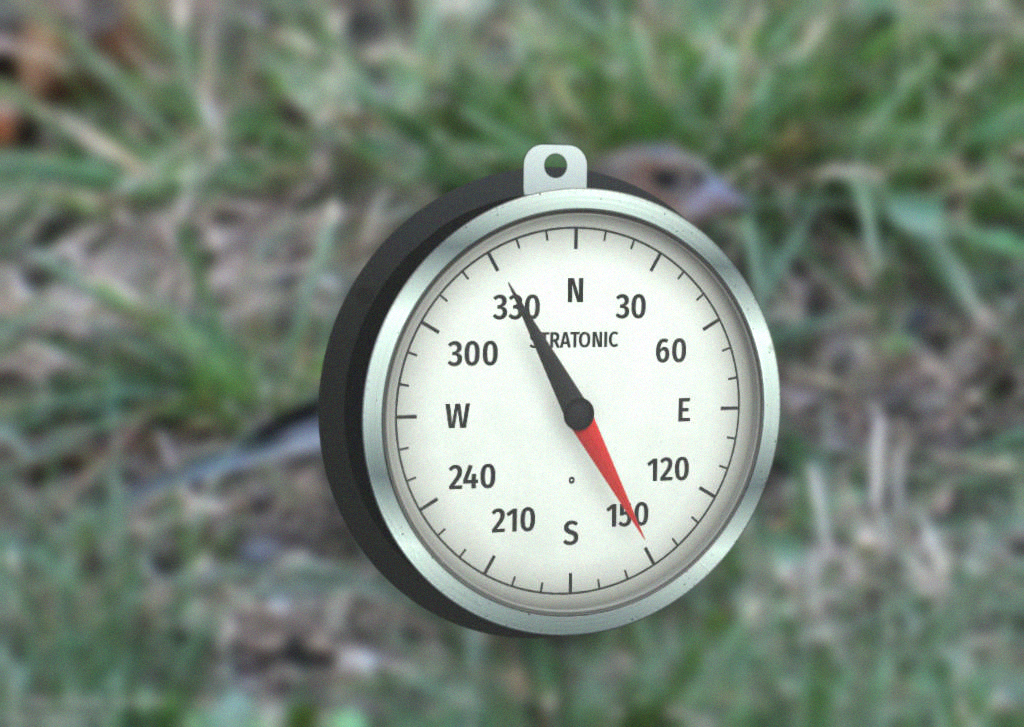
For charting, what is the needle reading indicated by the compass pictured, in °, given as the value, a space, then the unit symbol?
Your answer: 150 °
